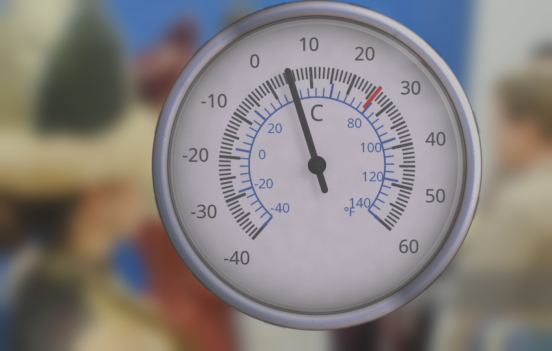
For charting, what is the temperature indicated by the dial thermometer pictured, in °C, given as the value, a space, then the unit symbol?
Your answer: 5 °C
